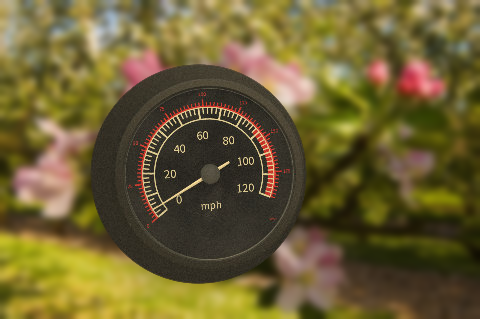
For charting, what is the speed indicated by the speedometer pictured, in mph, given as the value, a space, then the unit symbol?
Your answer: 4 mph
